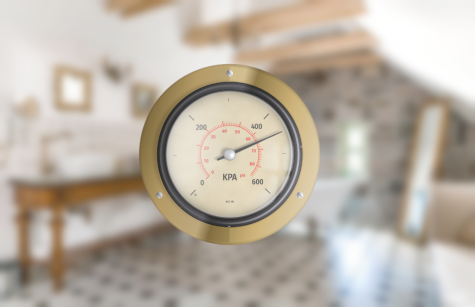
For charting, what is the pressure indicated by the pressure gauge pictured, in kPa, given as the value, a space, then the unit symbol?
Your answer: 450 kPa
